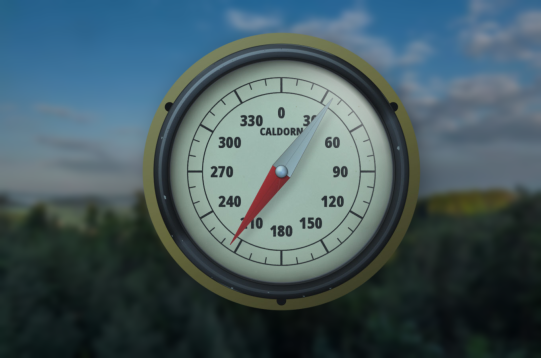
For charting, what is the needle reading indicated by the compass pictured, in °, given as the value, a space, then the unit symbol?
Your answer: 215 °
